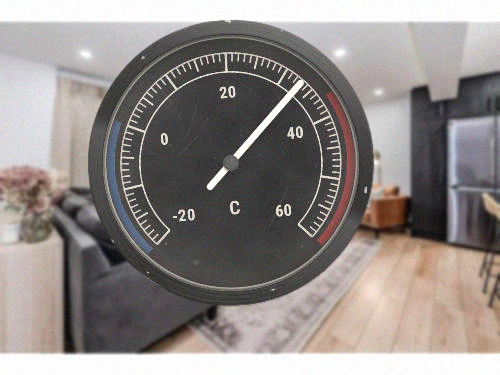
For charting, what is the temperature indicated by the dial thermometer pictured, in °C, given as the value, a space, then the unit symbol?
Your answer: 33 °C
